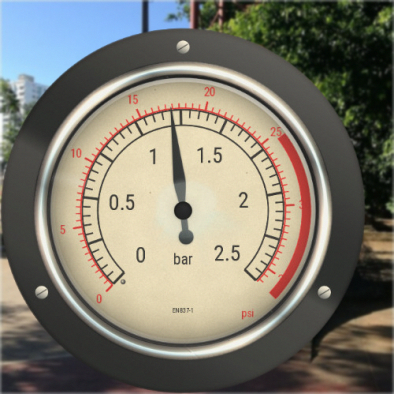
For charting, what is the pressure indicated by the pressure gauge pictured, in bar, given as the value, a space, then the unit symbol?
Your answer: 1.2 bar
